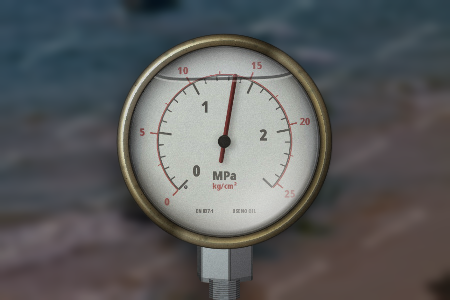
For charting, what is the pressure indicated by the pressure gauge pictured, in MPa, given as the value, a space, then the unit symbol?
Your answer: 1.35 MPa
